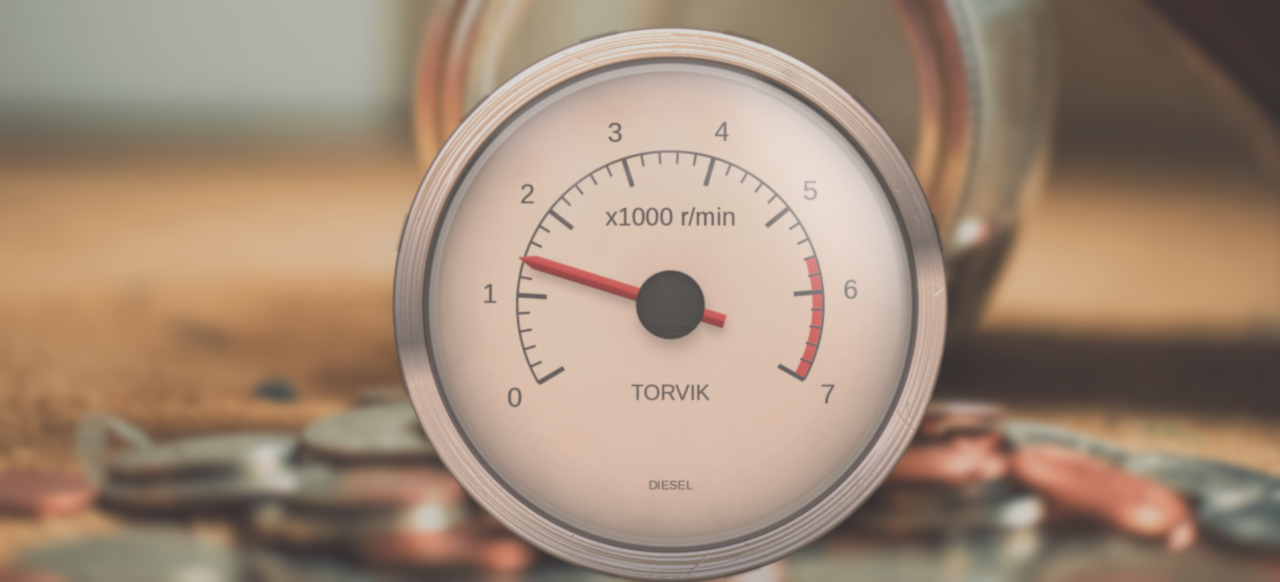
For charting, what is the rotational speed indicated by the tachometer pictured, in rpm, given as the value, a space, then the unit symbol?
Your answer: 1400 rpm
